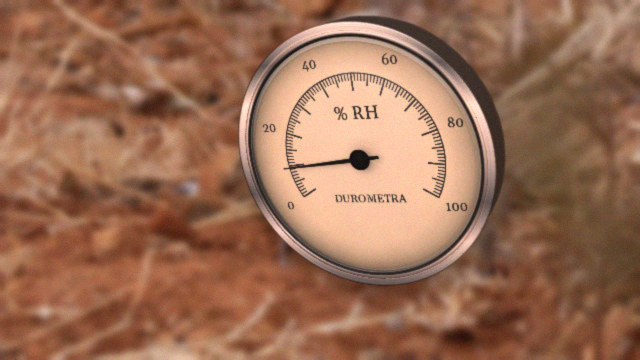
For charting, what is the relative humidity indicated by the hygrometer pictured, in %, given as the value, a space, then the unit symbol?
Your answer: 10 %
